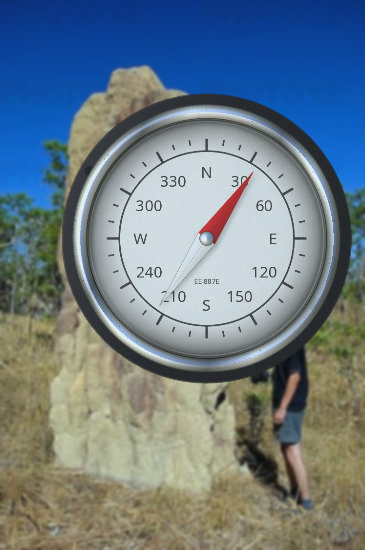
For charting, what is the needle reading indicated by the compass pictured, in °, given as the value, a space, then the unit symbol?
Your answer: 35 °
